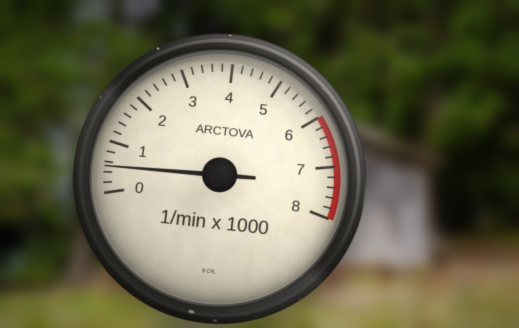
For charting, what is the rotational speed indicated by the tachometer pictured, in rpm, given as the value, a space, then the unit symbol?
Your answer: 500 rpm
